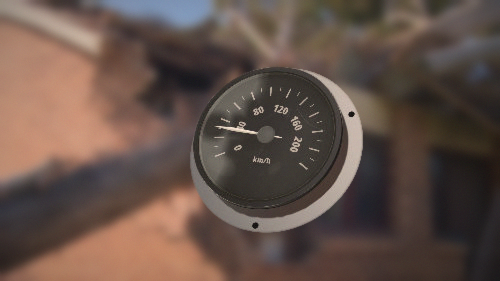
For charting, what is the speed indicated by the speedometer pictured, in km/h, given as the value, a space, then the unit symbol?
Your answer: 30 km/h
